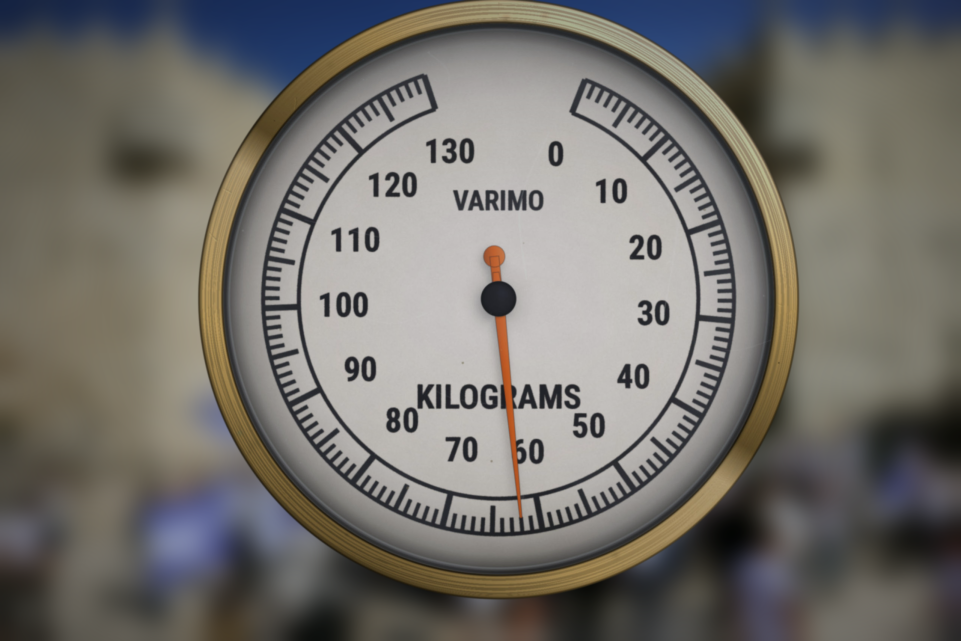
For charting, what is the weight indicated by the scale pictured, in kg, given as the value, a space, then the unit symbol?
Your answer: 62 kg
